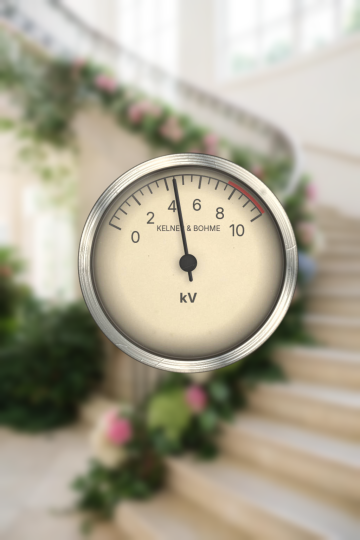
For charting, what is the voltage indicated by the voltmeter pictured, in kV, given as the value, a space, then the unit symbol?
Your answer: 4.5 kV
